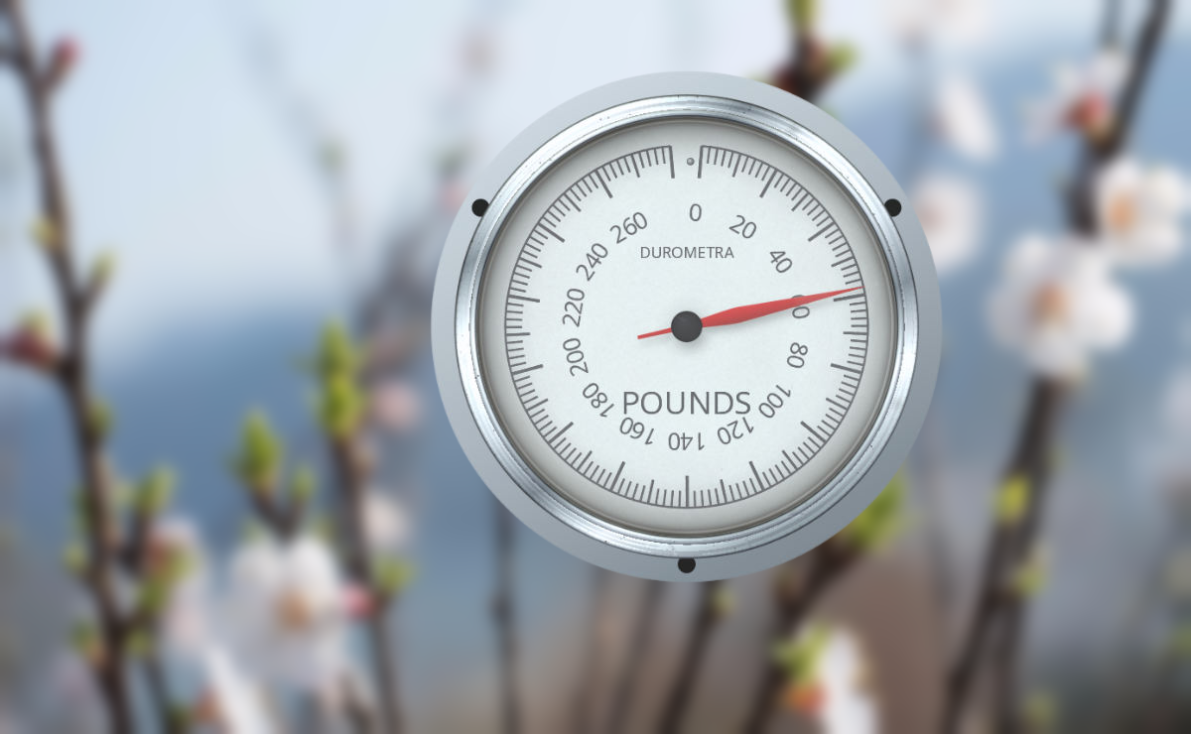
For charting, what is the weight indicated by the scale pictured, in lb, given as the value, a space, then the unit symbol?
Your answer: 58 lb
